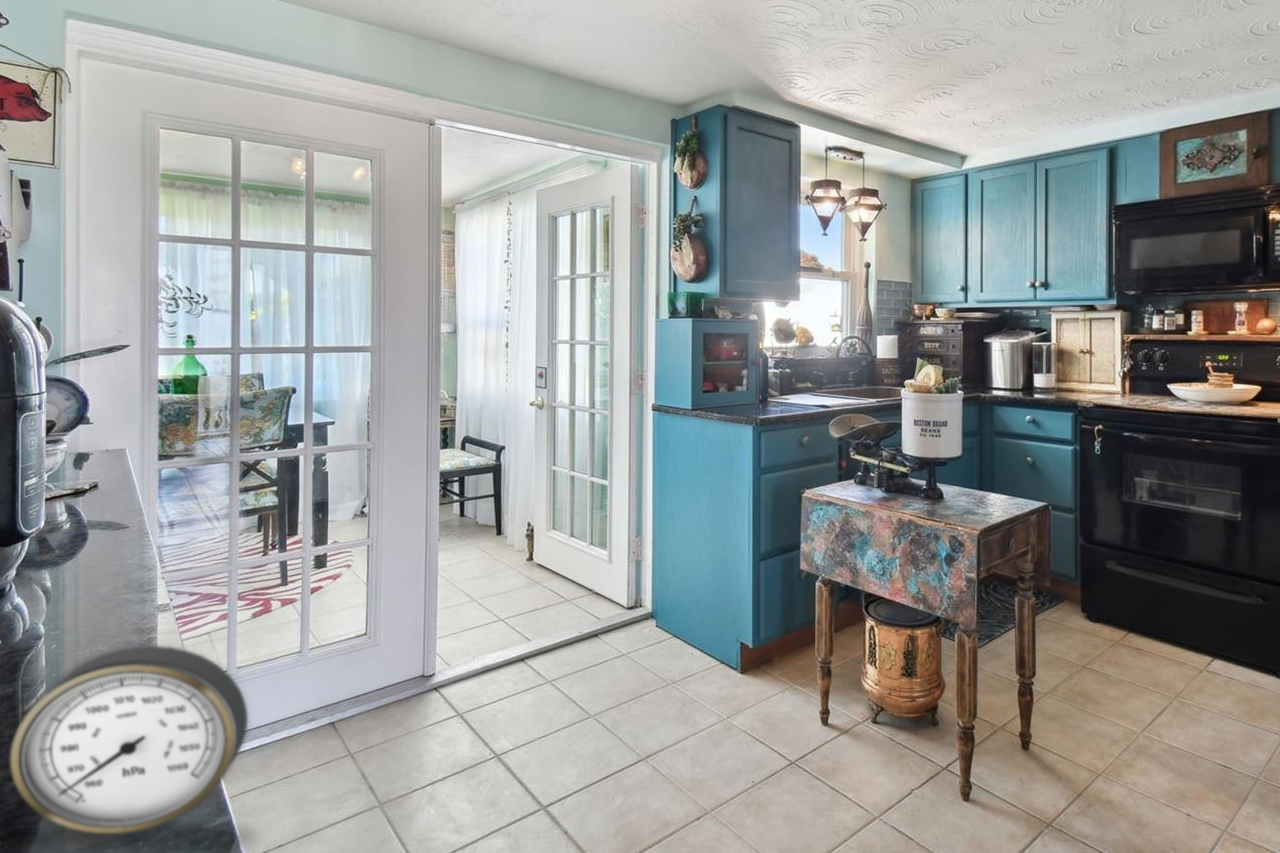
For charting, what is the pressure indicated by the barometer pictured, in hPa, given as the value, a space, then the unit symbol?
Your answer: 965 hPa
